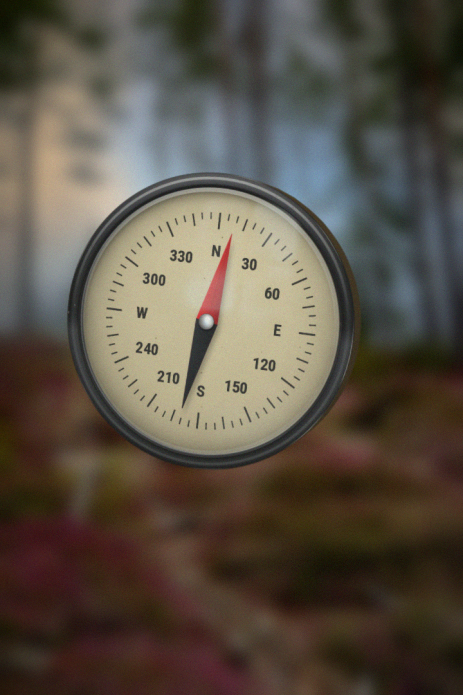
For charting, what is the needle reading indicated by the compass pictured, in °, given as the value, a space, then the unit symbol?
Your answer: 10 °
